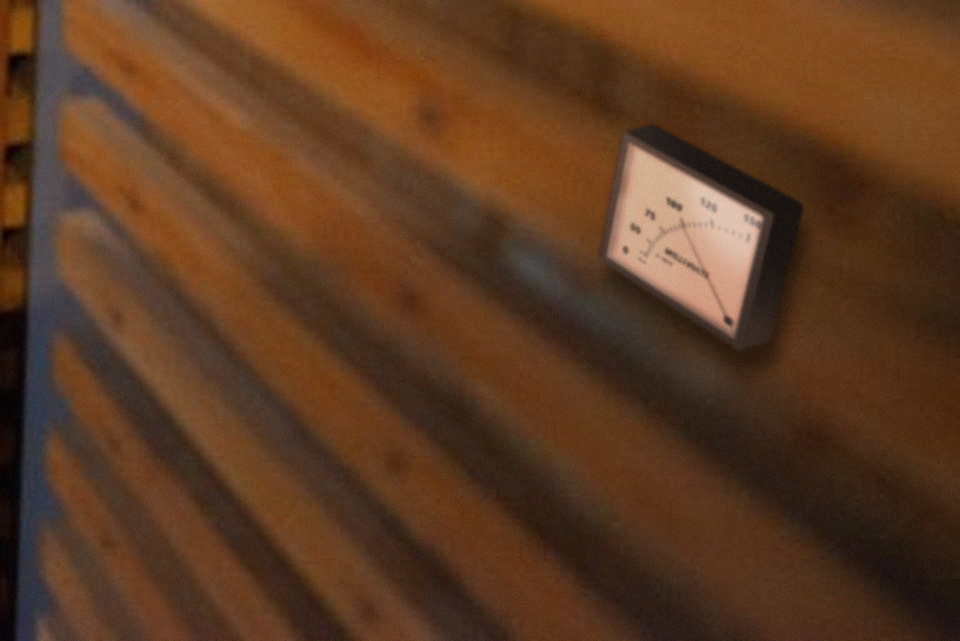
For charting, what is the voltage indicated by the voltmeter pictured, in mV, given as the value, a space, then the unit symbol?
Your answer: 100 mV
